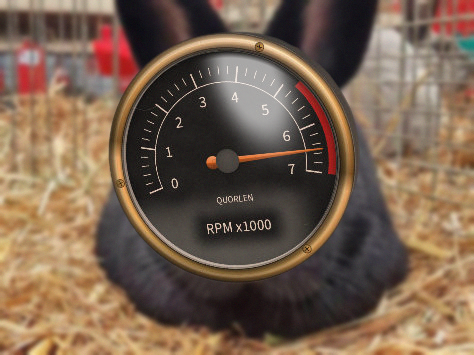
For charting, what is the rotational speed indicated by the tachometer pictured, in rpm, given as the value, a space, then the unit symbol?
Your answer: 6500 rpm
